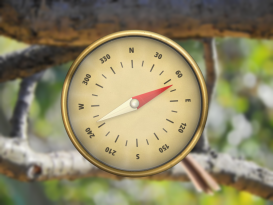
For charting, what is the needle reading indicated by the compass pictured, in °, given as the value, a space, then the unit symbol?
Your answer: 67.5 °
